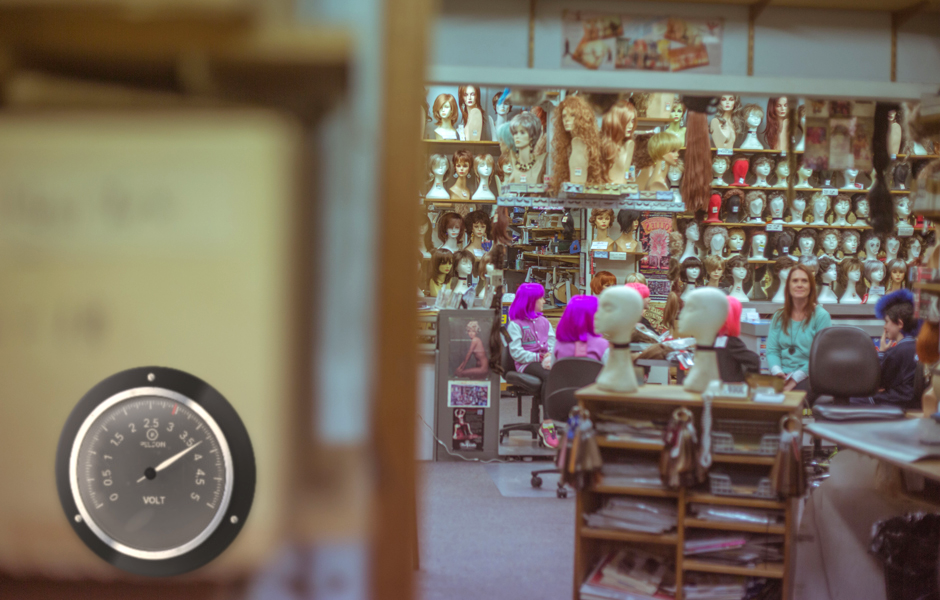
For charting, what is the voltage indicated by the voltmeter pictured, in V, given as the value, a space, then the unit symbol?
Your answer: 3.75 V
